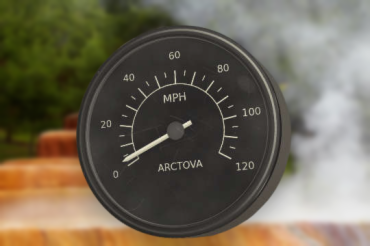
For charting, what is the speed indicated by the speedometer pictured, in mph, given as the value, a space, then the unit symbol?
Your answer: 2.5 mph
